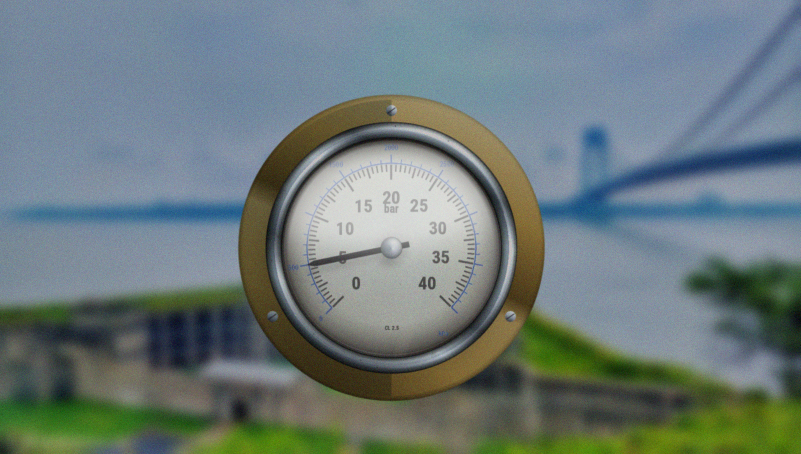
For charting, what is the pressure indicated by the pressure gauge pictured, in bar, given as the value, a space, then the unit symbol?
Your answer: 5 bar
